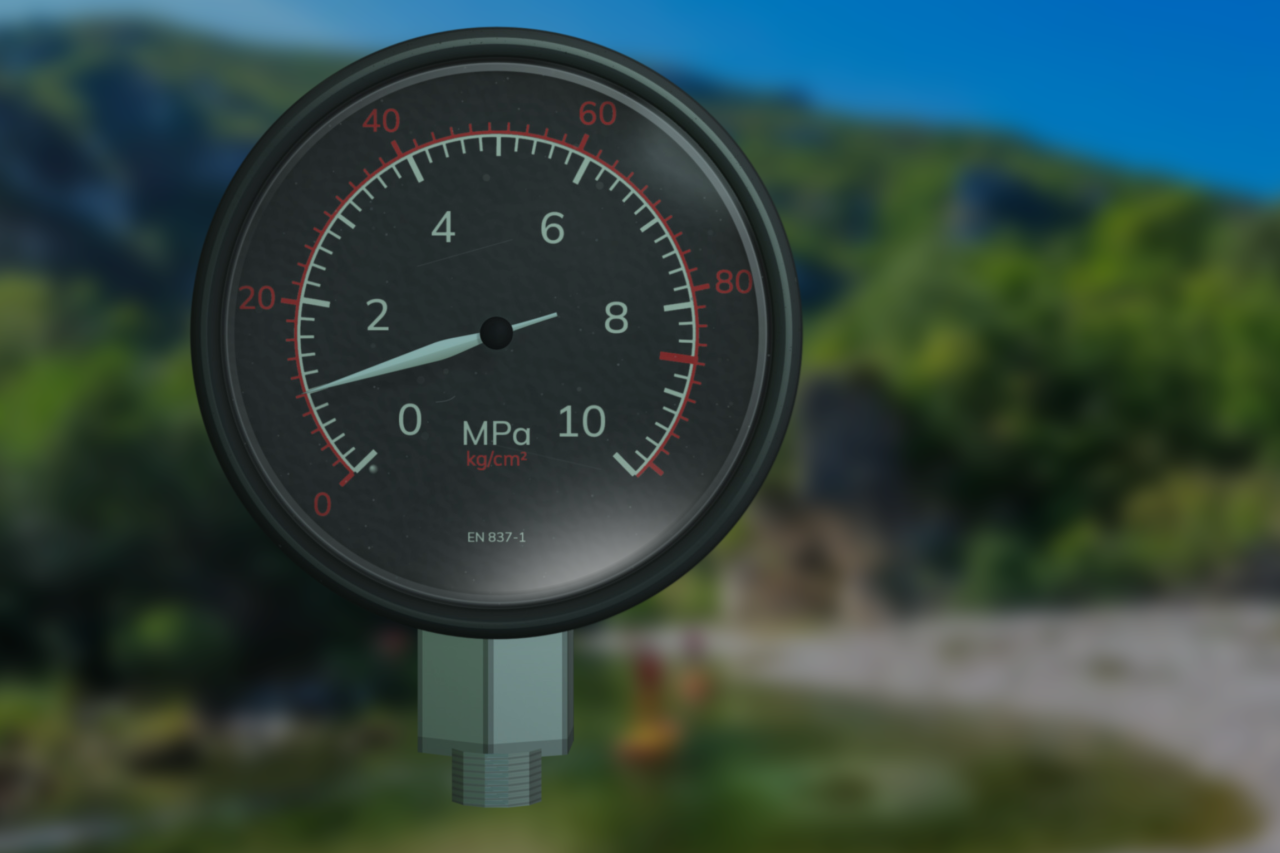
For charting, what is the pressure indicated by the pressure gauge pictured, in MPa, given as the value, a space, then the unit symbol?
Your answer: 1 MPa
